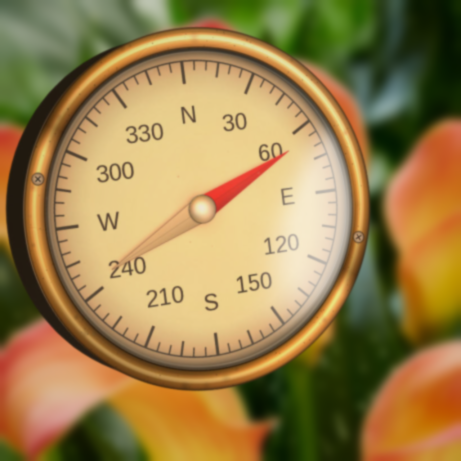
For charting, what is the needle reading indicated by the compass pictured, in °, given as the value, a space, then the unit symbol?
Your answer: 65 °
